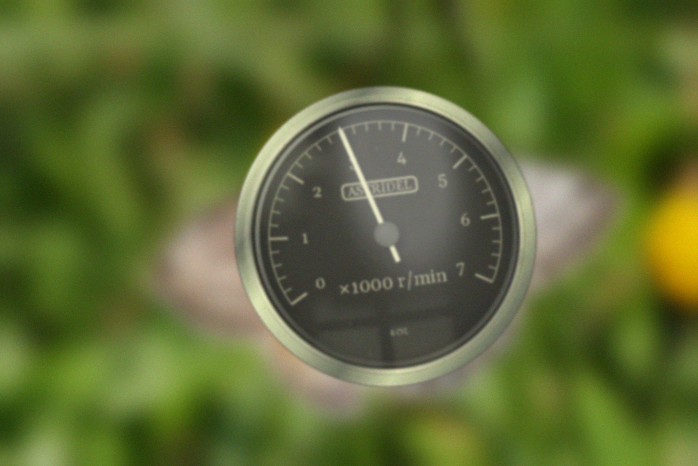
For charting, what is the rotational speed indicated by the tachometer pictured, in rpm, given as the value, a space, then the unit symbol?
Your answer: 3000 rpm
